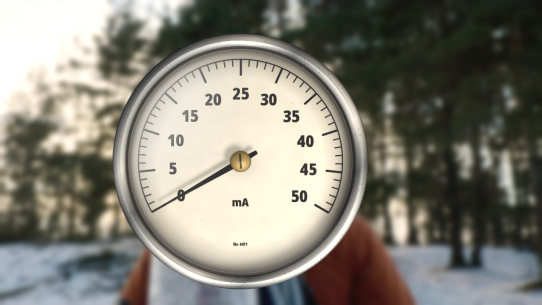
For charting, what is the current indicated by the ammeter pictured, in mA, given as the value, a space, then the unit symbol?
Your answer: 0 mA
